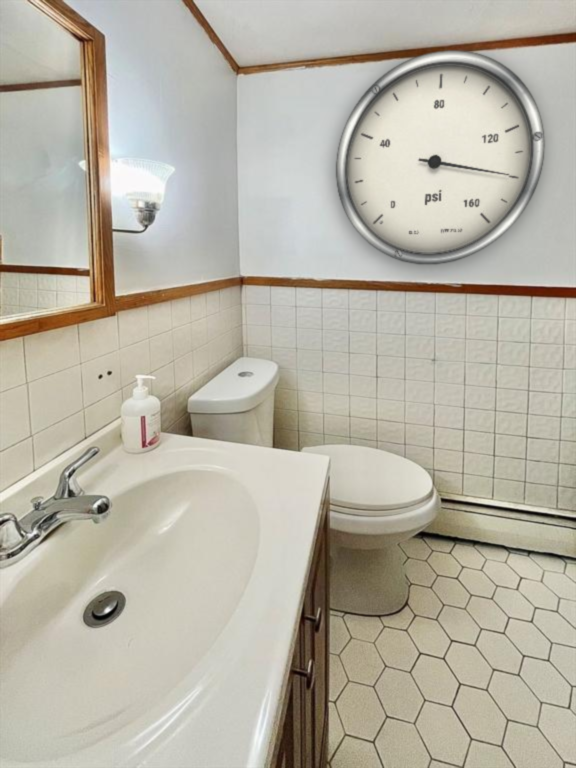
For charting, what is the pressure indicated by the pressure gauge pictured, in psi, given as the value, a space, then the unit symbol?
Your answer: 140 psi
